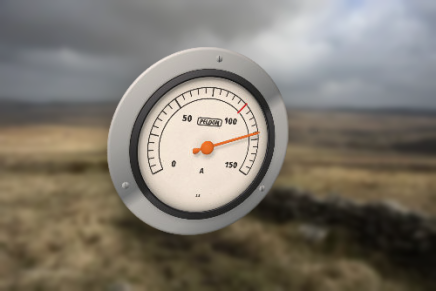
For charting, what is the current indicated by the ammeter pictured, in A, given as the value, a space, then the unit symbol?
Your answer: 120 A
